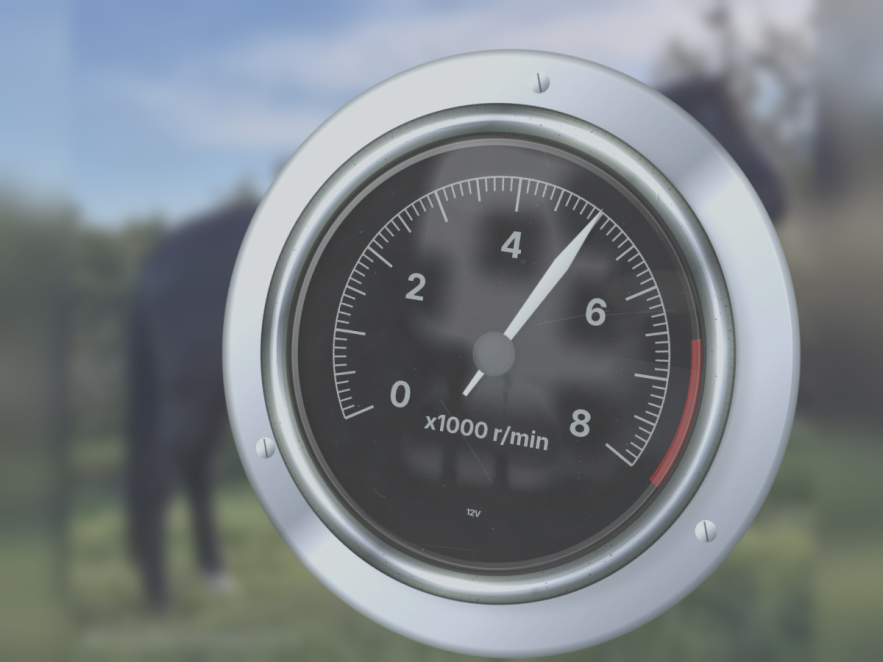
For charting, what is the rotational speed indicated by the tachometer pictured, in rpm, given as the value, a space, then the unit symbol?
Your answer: 5000 rpm
